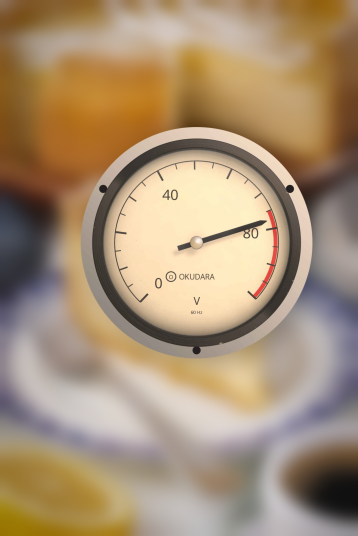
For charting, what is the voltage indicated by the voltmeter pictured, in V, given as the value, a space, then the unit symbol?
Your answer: 77.5 V
